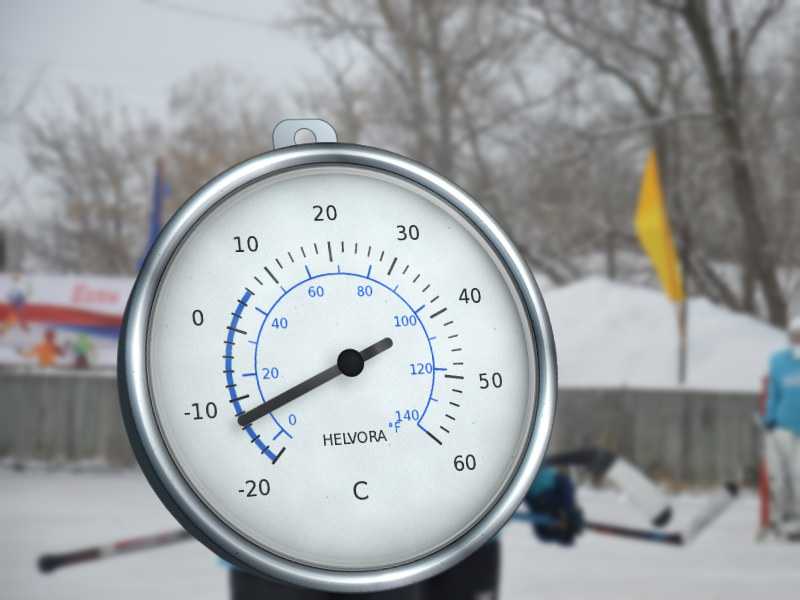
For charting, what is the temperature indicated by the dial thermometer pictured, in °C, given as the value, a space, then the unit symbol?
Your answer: -13 °C
